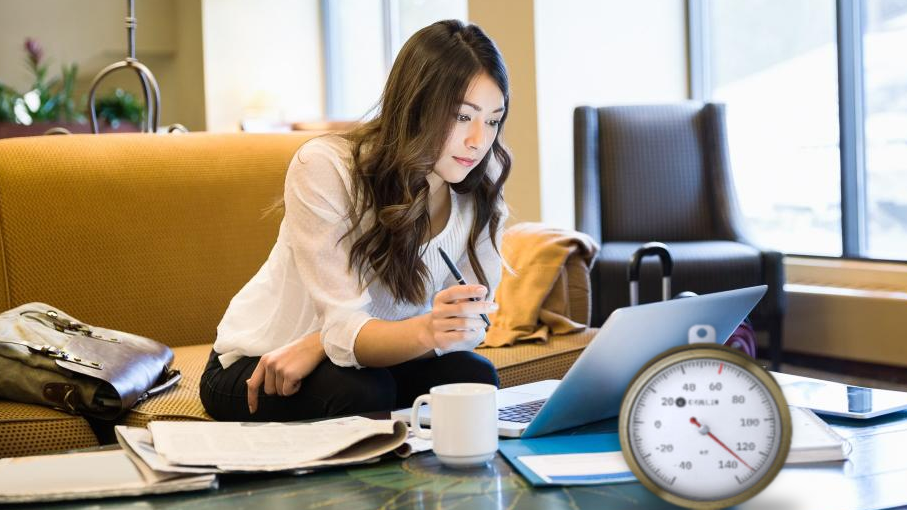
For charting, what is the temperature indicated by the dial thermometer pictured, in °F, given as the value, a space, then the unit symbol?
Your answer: 130 °F
